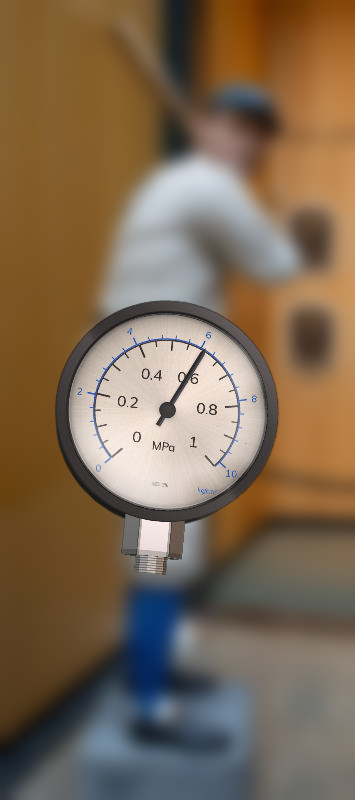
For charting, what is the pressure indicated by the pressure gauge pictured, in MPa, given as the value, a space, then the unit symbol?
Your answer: 0.6 MPa
